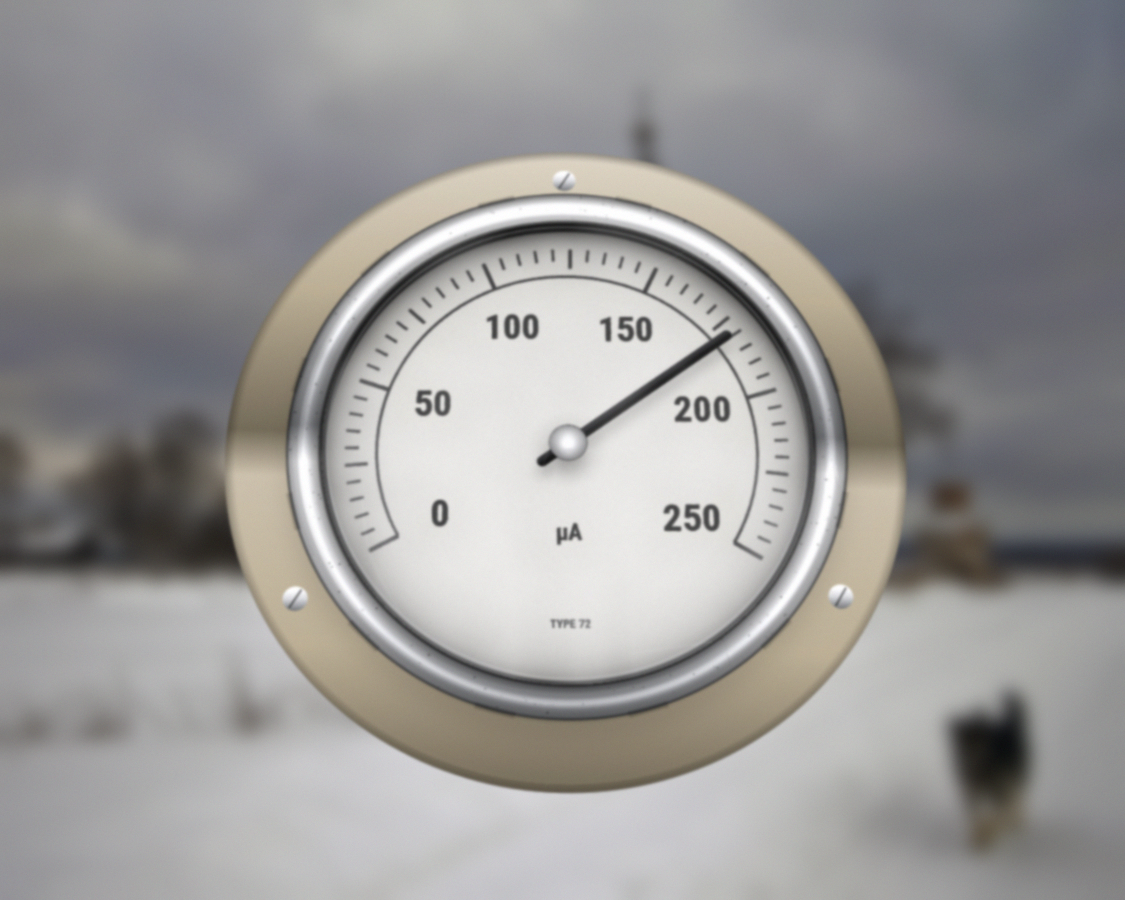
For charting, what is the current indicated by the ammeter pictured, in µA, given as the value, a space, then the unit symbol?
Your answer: 180 µA
